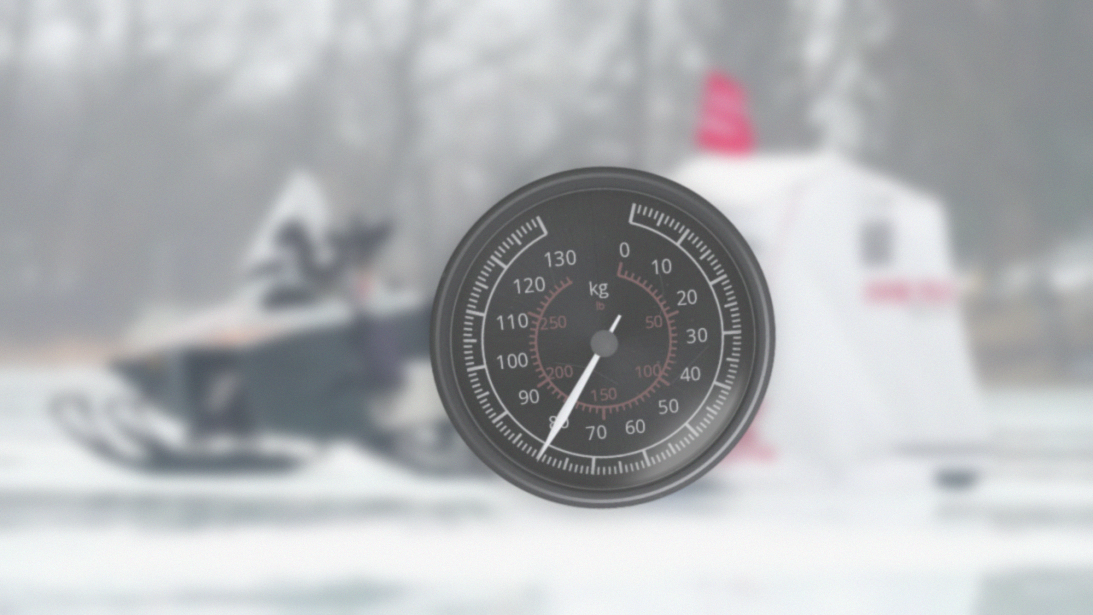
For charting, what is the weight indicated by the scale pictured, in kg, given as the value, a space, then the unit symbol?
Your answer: 80 kg
